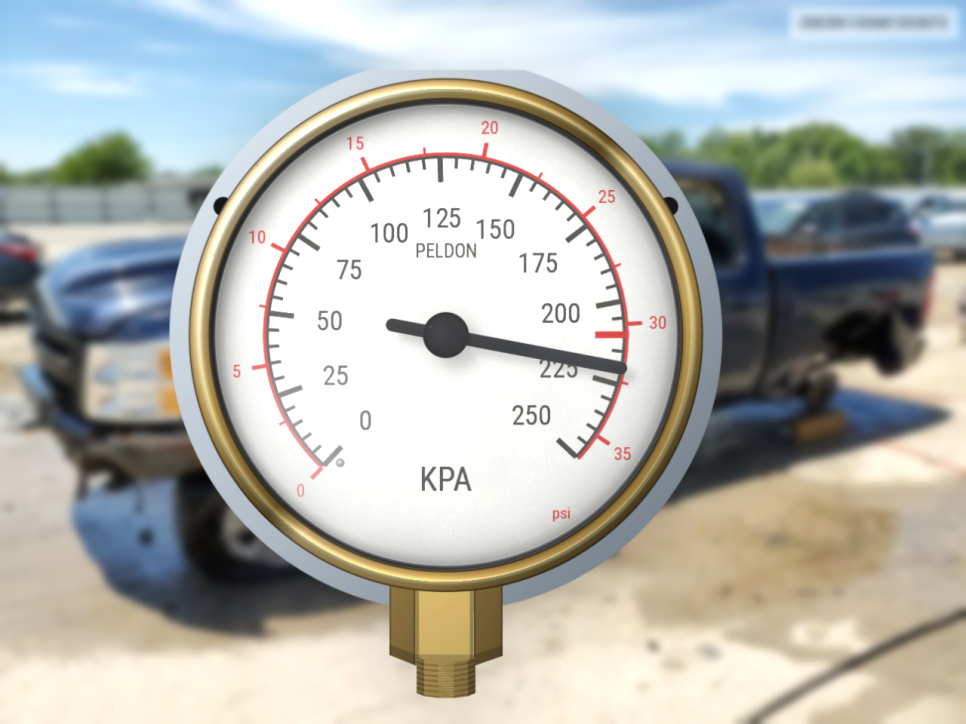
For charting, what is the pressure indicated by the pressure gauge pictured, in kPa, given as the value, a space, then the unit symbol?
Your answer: 220 kPa
